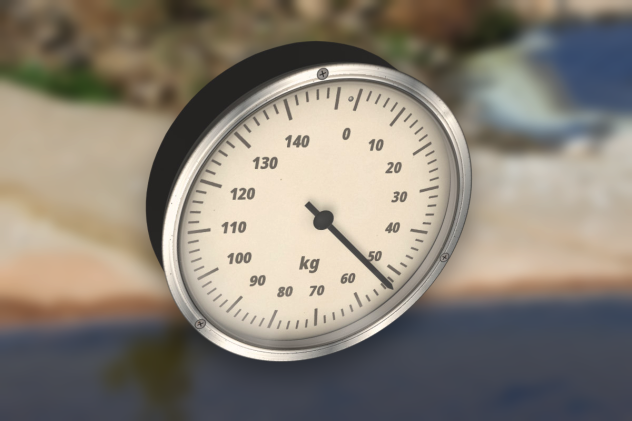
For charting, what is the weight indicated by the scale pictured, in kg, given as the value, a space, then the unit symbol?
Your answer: 53 kg
